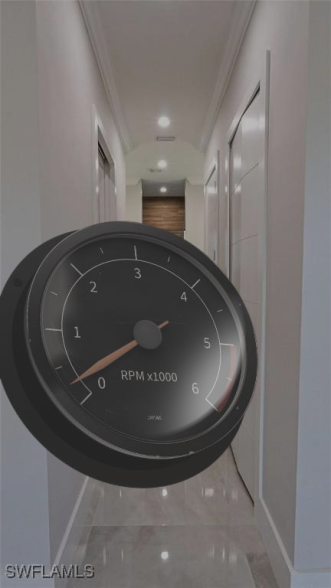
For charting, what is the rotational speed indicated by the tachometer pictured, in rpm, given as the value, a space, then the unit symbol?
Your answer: 250 rpm
